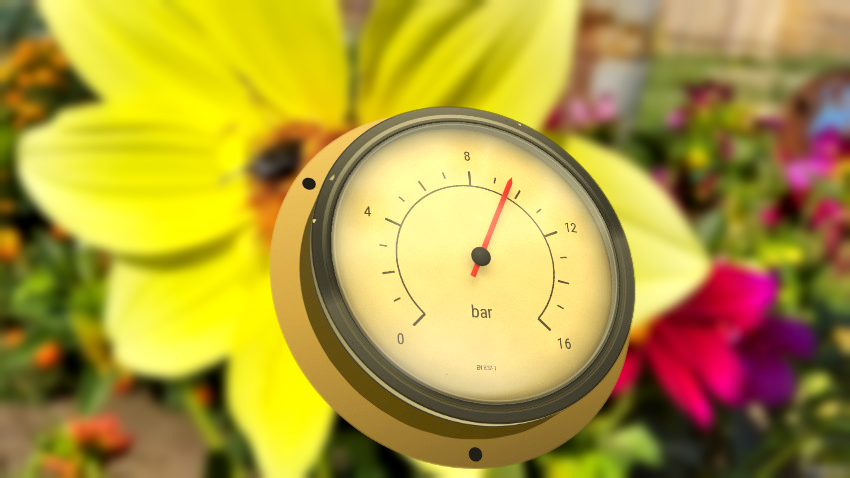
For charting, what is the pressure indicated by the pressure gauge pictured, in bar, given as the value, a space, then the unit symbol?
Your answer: 9.5 bar
